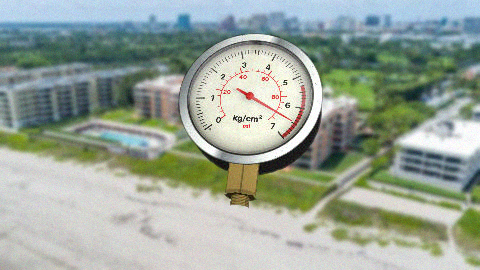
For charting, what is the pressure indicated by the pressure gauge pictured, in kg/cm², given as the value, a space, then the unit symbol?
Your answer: 6.5 kg/cm²
